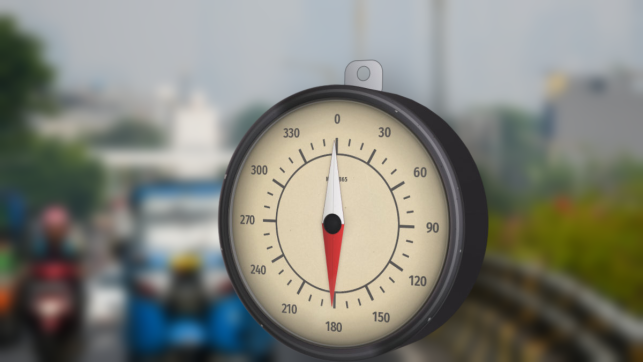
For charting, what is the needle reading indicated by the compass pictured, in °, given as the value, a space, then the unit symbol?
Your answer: 180 °
